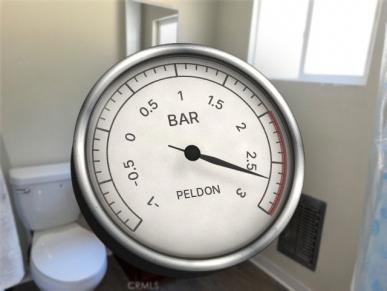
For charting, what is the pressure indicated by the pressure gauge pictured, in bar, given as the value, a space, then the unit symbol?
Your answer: 2.7 bar
